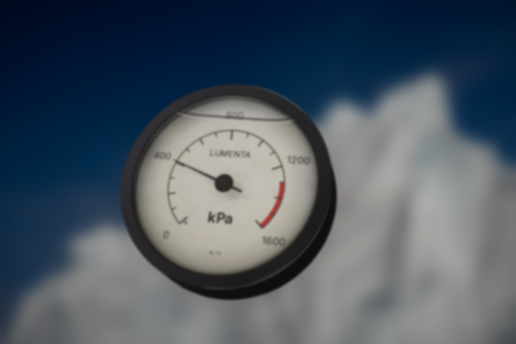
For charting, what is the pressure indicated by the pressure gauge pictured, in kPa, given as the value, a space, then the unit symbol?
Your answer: 400 kPa
